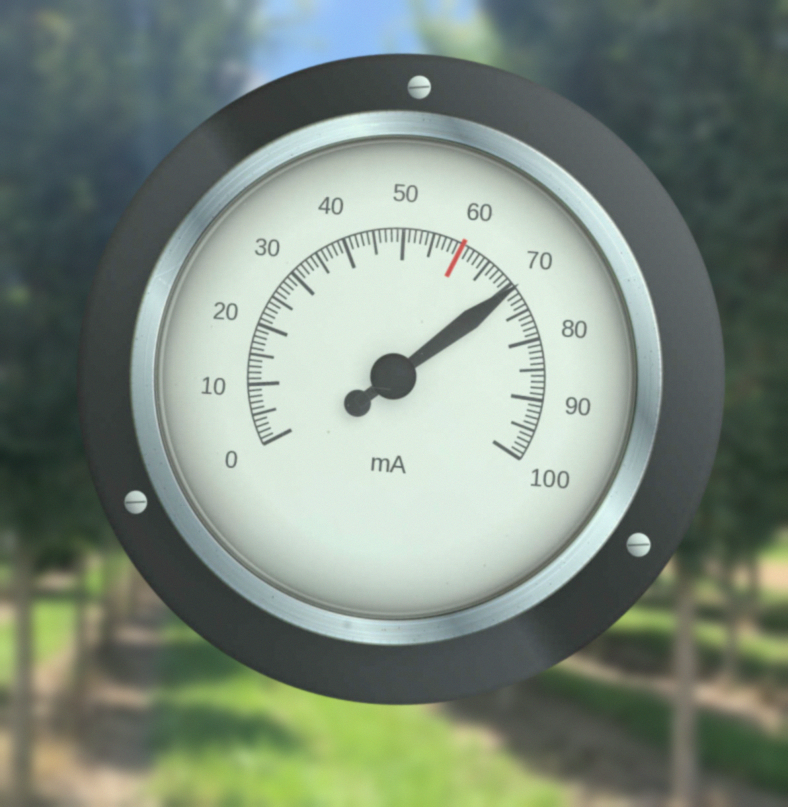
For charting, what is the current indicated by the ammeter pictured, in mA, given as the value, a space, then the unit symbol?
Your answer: 71 mA
